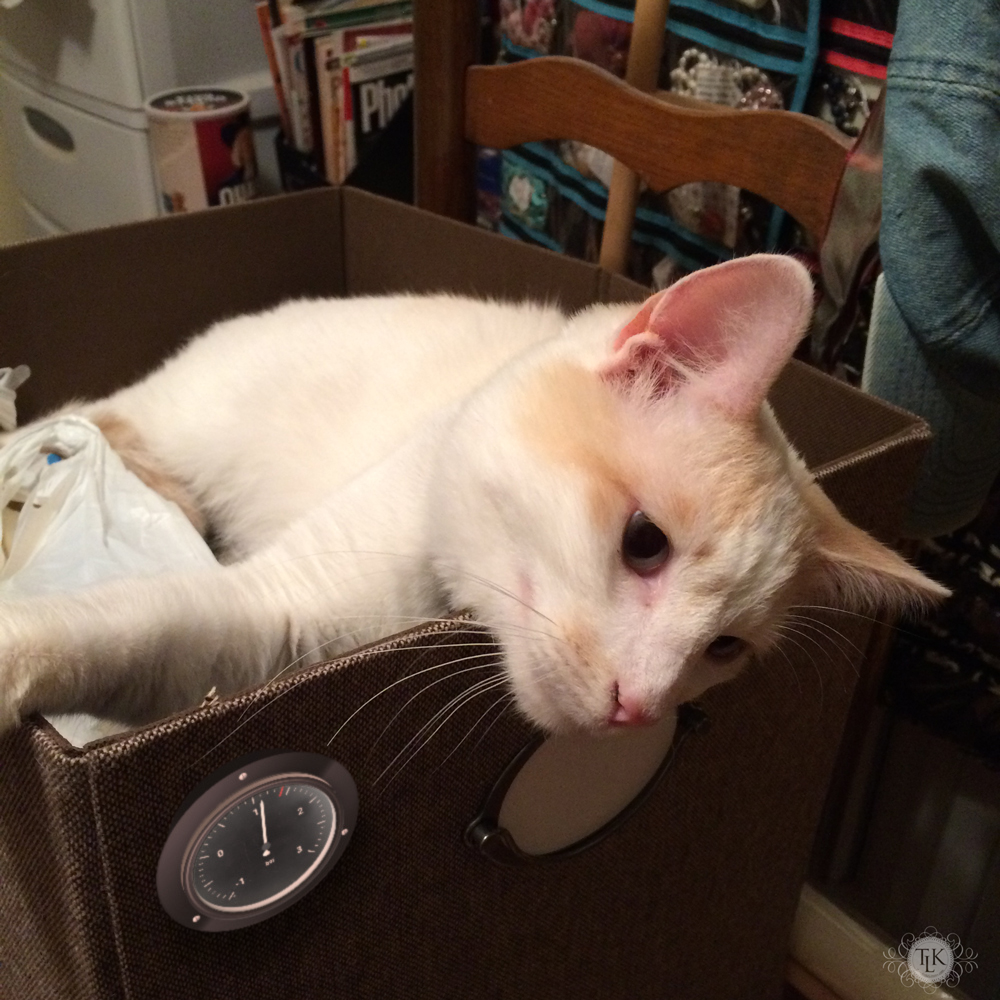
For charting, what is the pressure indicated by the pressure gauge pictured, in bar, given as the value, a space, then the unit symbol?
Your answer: 1.1 bar
